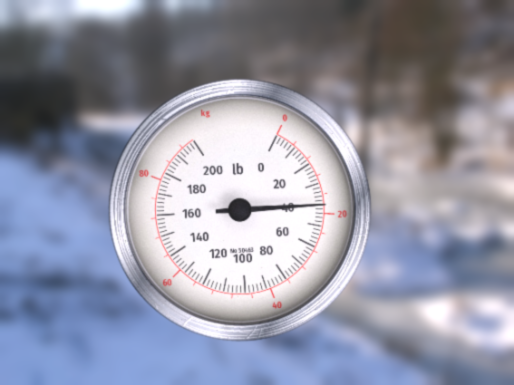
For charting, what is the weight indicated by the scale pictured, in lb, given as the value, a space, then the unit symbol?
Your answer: 40 lb
